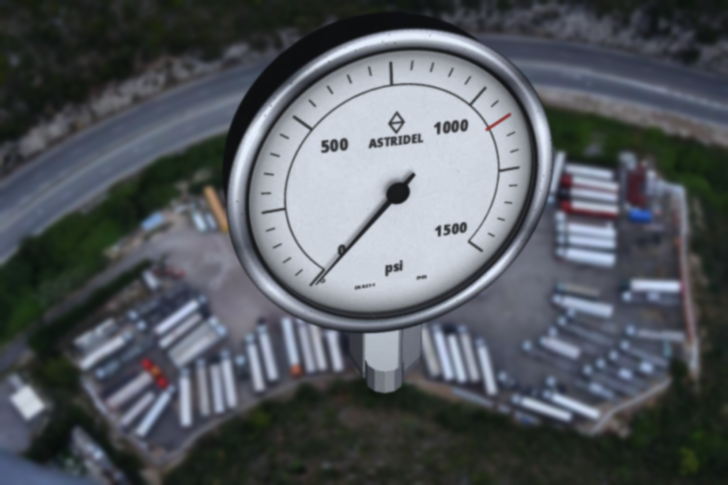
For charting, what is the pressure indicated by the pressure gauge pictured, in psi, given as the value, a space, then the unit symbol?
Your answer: 0 psi
